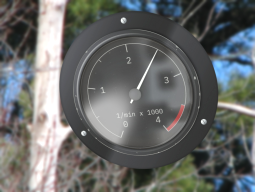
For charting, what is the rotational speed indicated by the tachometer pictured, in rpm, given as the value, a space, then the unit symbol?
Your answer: 2500 rpm
